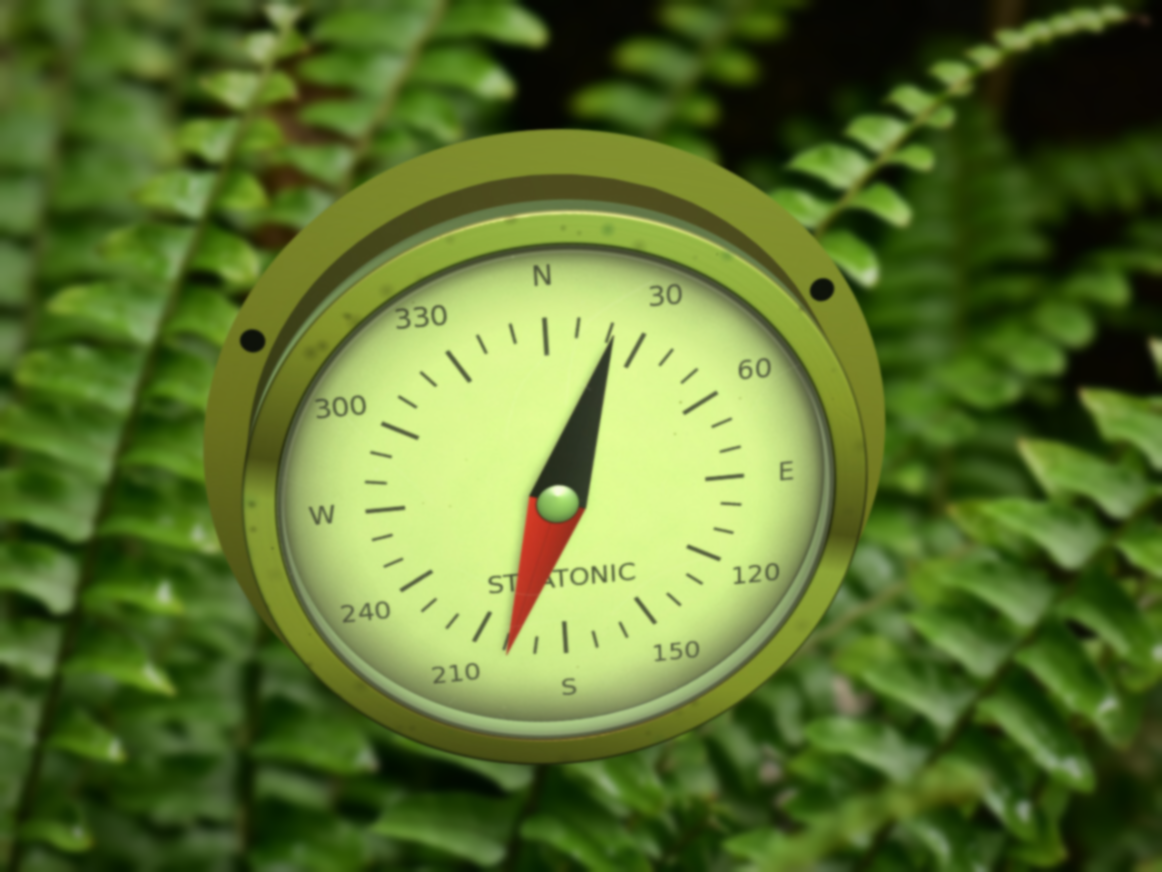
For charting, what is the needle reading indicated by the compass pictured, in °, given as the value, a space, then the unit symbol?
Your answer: 200 °
